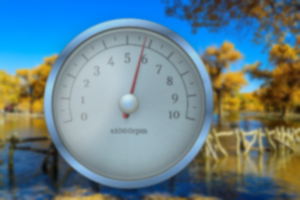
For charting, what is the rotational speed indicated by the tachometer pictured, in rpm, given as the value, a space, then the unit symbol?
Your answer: 5750 rpm
